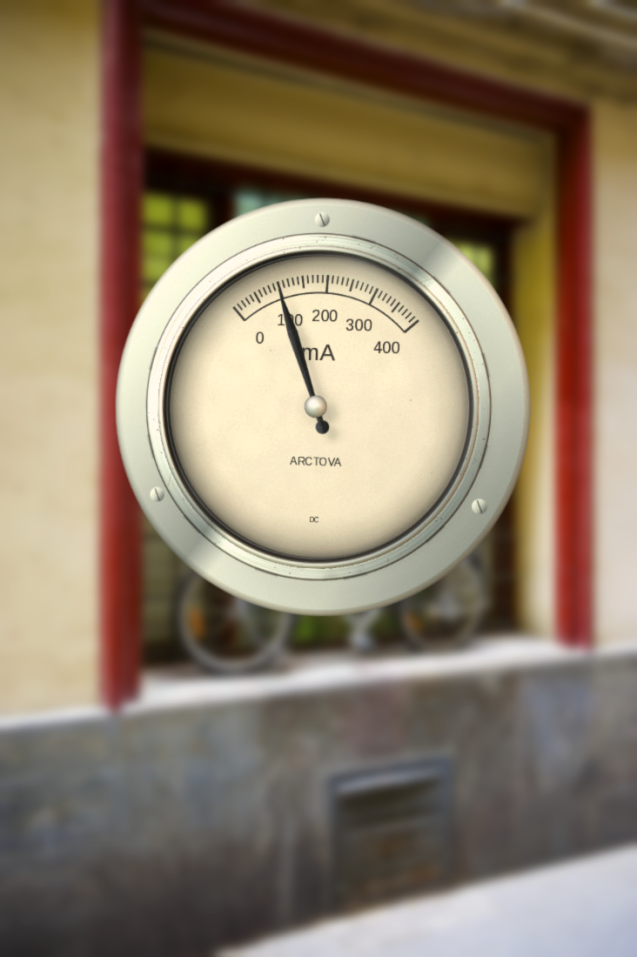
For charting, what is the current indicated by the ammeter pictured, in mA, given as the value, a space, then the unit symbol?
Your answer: 100 mA
